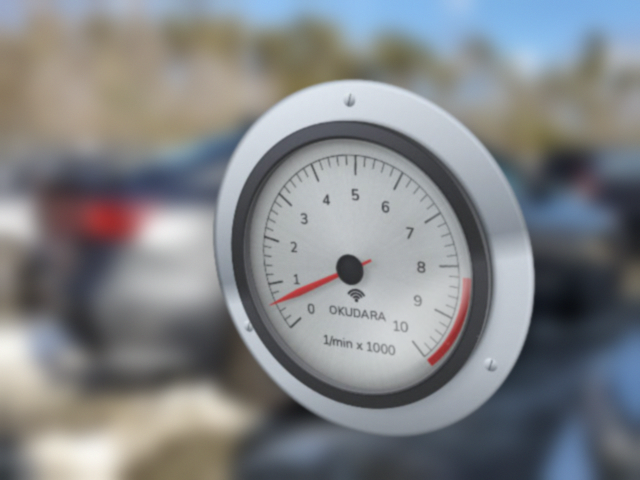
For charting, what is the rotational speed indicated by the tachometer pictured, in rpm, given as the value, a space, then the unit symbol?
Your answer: 600 rpm
